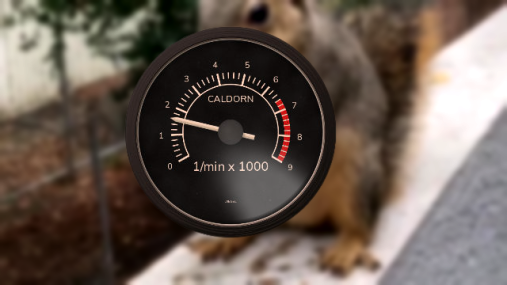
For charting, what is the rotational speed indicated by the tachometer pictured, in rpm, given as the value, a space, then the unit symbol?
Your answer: 1600 rpm
